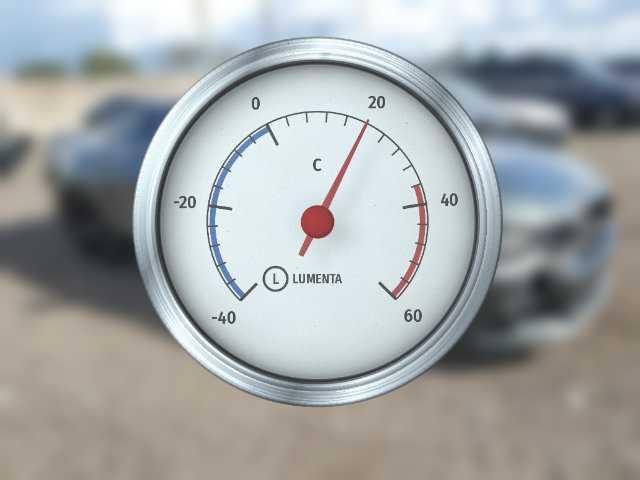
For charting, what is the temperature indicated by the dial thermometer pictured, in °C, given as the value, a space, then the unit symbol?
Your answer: 20 °C
